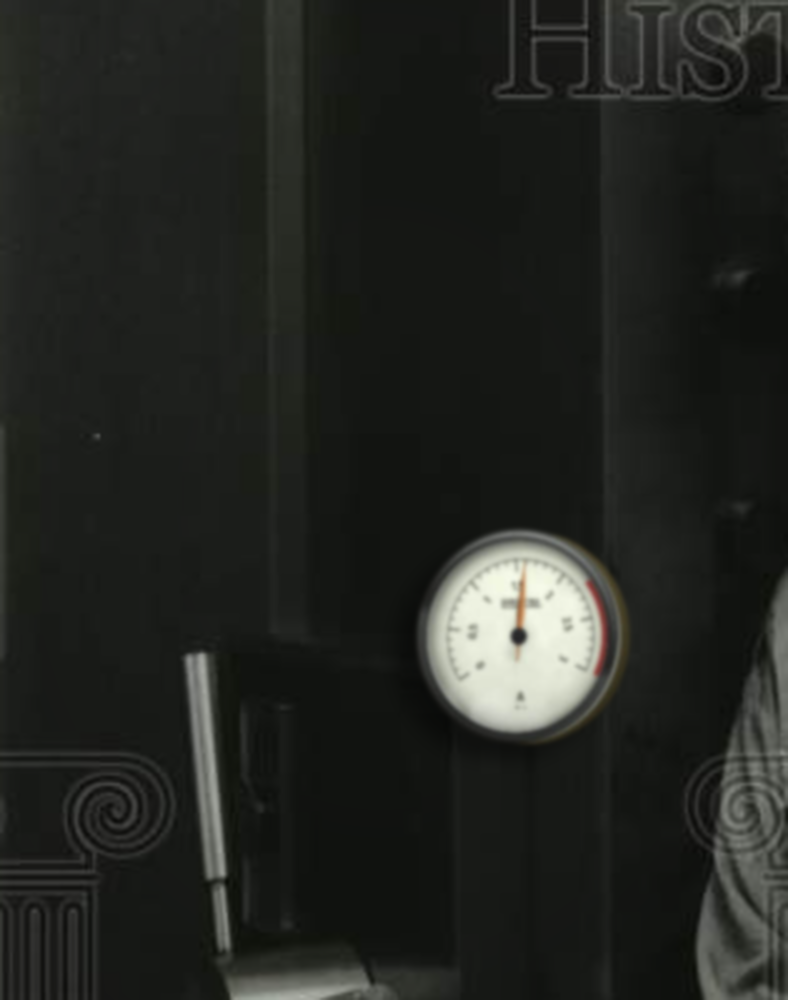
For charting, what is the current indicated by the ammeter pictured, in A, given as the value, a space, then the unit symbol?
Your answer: 1.6 A
